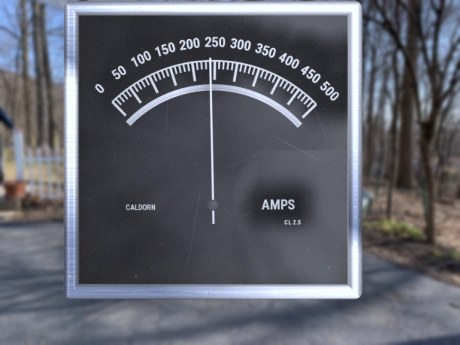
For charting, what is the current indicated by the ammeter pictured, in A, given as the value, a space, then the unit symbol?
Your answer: 240 A
